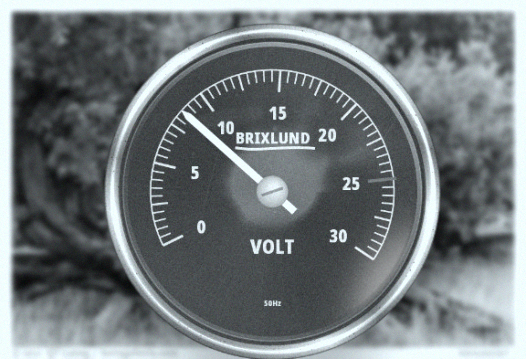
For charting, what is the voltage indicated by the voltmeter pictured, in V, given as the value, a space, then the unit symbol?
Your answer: 8.5 V
